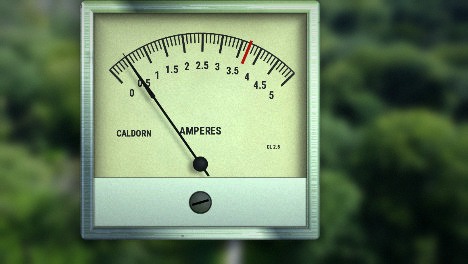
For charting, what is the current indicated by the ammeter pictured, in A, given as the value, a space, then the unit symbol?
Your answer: 0.5 A
